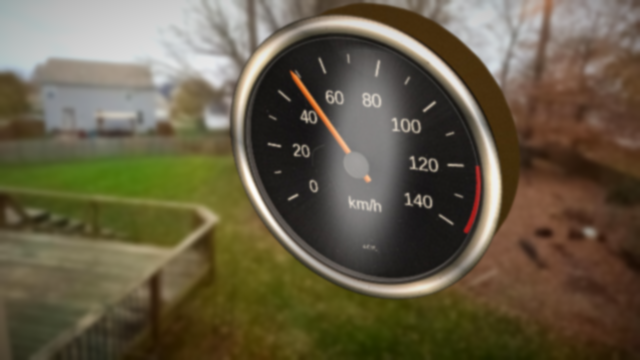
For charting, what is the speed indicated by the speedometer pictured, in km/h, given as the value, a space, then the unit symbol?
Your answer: 50 km/h
